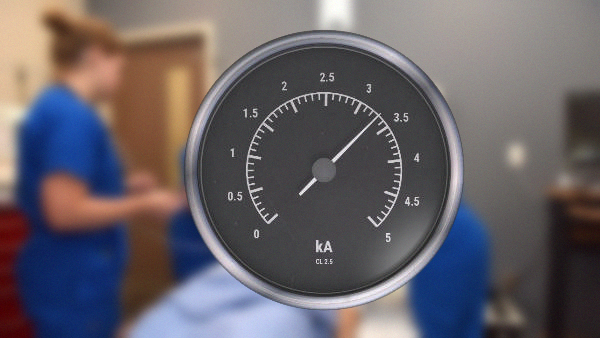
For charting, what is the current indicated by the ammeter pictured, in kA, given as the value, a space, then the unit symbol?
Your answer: 3.3 kA
